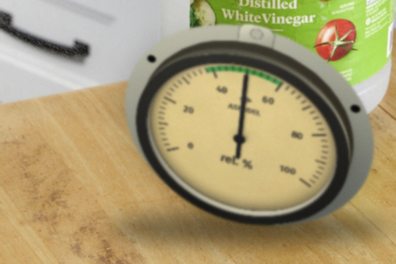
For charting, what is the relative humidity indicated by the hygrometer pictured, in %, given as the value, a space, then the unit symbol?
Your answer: 50 %
